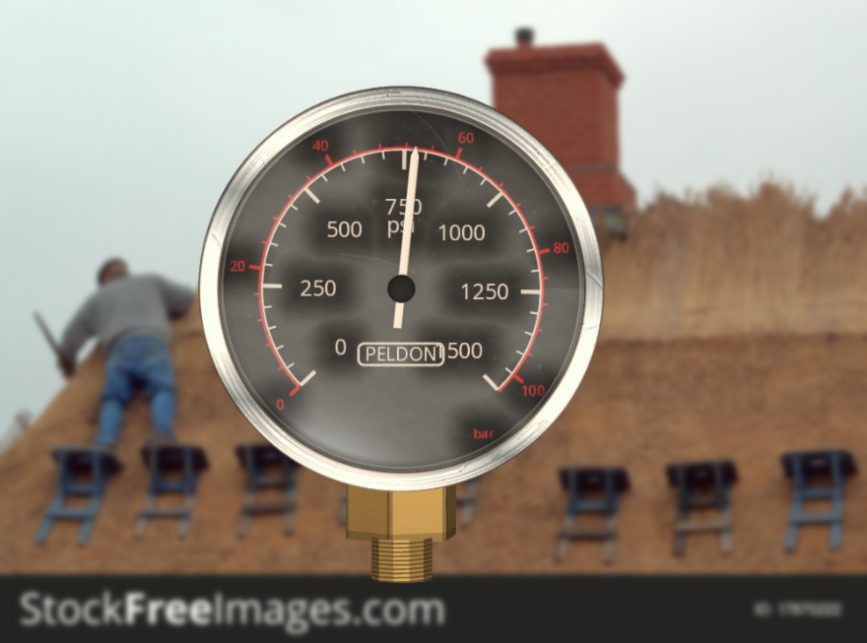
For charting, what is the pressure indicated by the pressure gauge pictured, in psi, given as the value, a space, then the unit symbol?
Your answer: 775 psi
